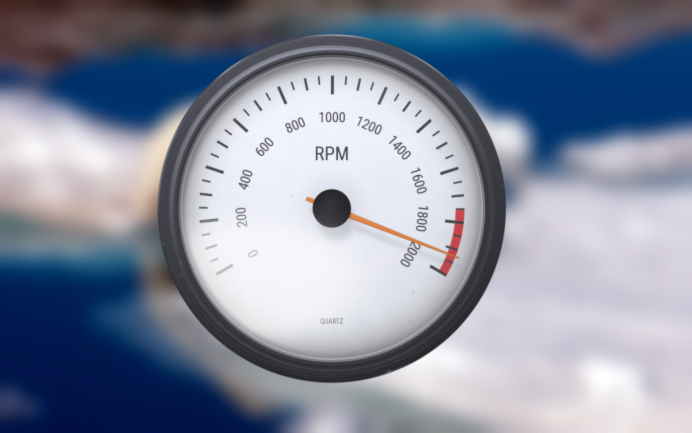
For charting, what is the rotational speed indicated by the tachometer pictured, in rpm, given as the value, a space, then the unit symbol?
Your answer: 1925 rpm
